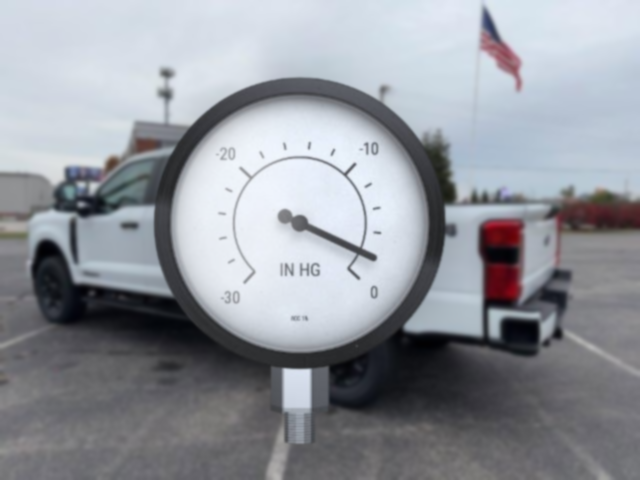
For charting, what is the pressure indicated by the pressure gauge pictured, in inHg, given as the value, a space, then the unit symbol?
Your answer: -2 inHg
